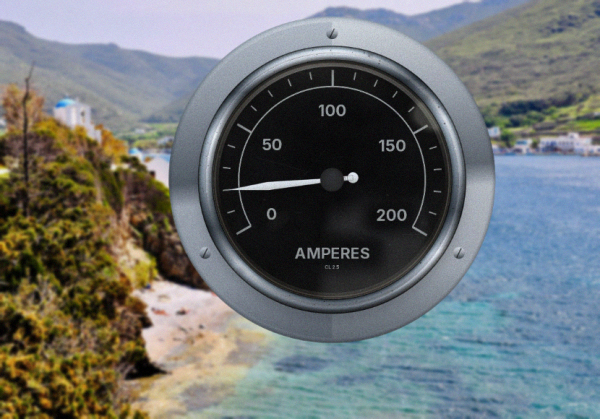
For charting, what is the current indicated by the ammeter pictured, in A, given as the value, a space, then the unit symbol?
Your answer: 20 A
